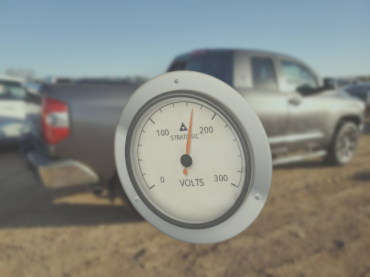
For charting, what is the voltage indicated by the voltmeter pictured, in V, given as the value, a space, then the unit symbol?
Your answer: 170 V
